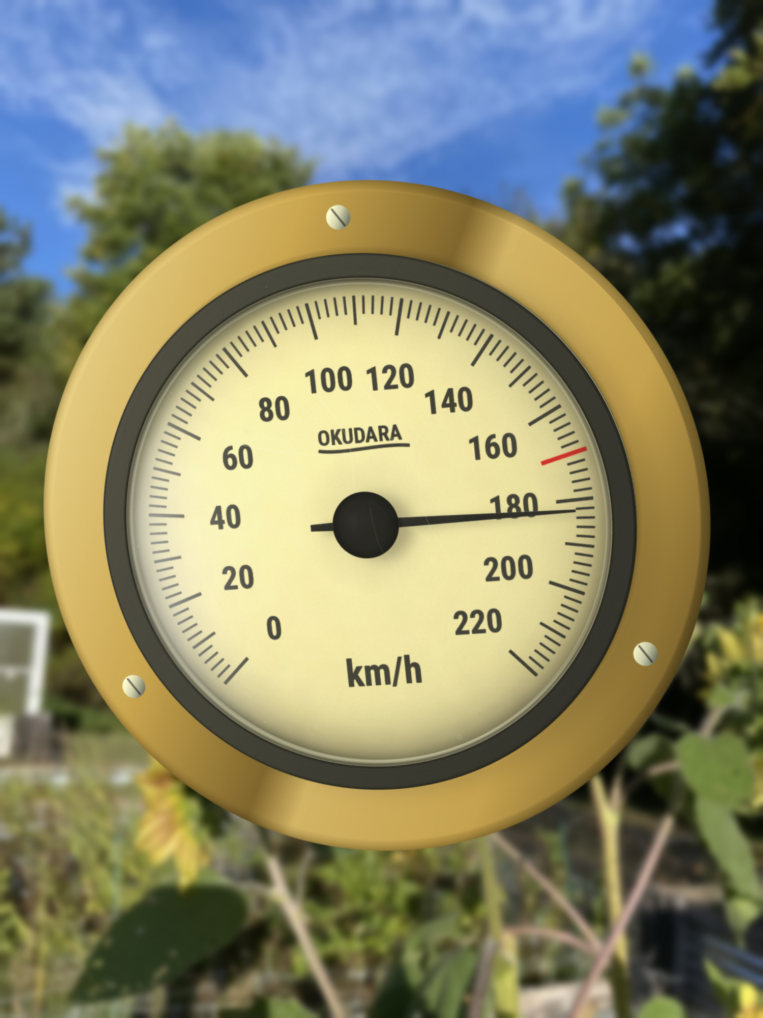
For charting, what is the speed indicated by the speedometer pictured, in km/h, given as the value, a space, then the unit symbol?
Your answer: 182 km/h
